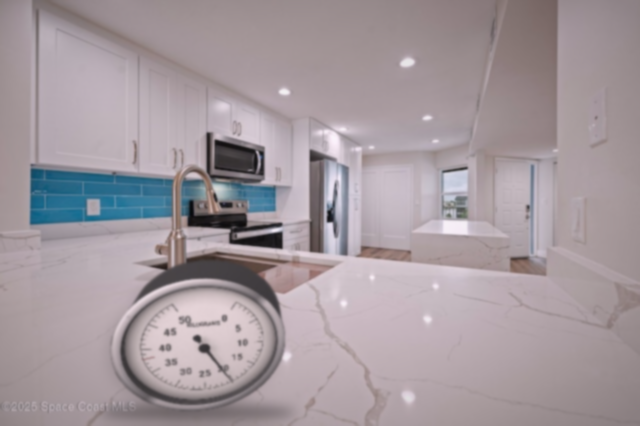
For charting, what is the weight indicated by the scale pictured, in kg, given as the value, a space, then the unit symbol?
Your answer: 20 kg
